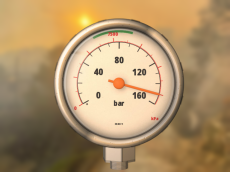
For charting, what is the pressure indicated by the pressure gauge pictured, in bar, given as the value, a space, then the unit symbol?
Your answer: 150 bar
